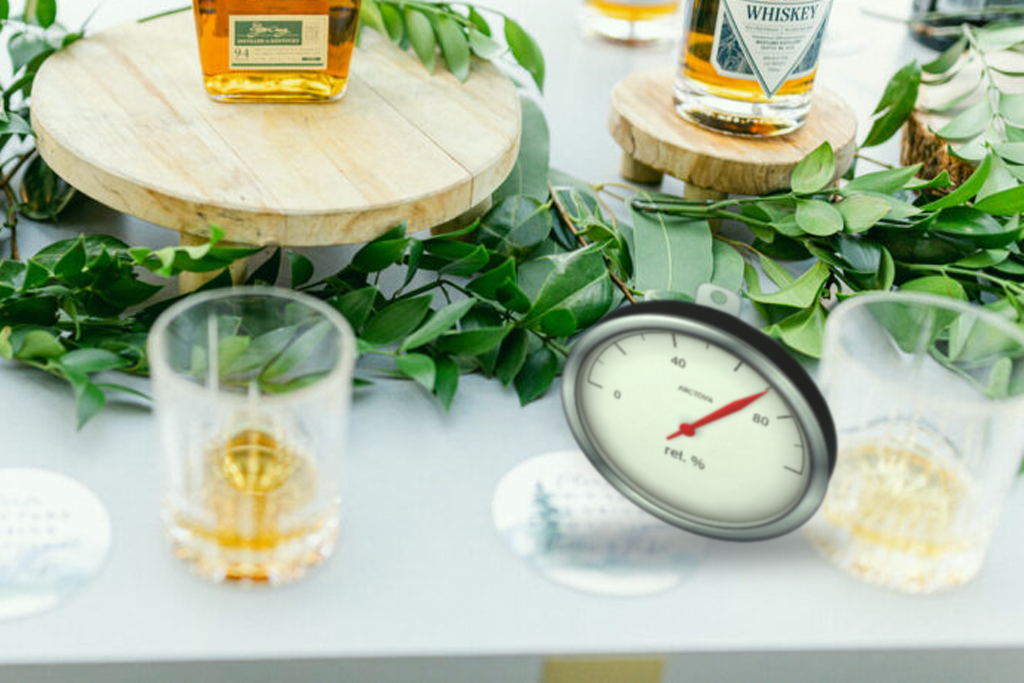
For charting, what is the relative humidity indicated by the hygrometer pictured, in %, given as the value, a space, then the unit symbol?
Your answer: 70 %
